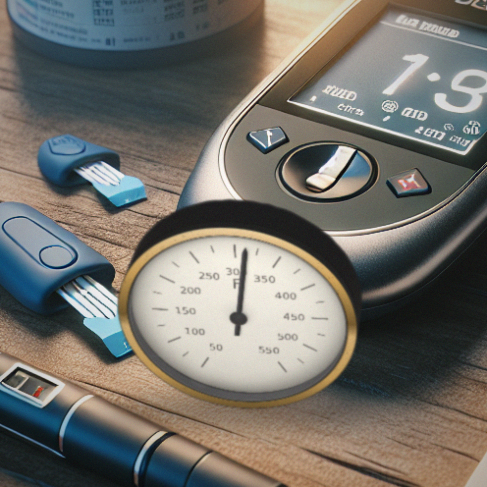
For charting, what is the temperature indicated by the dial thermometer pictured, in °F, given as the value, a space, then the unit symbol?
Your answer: 312.5 °F
